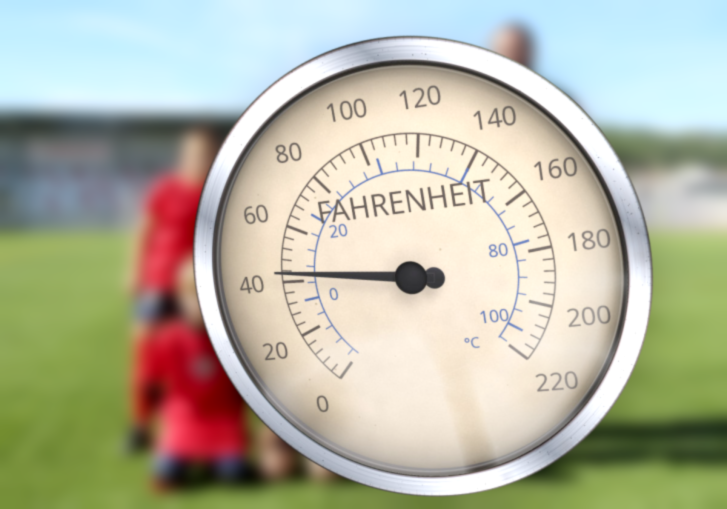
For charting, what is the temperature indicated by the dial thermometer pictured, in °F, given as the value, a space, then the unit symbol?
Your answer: 44 °F
